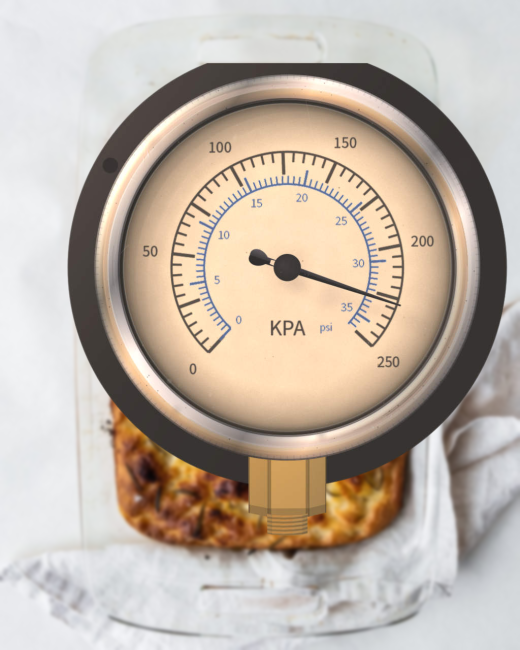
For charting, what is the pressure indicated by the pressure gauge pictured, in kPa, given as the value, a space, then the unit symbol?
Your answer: 227.5 kPa
